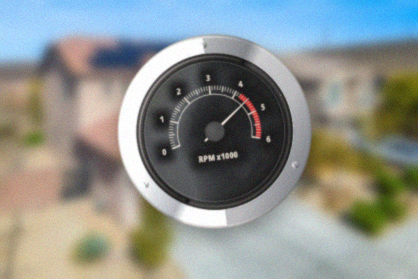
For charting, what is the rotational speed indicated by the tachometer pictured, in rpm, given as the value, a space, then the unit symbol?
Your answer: 4500 rpm
